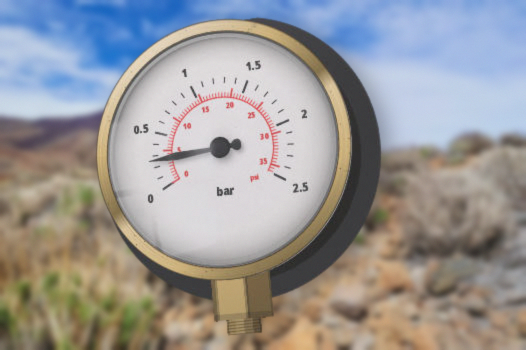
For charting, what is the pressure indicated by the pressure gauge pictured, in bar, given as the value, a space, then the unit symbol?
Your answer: 0.25 bar
